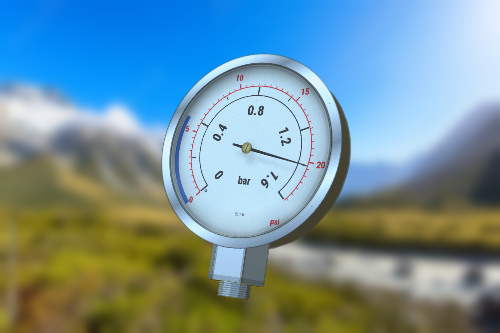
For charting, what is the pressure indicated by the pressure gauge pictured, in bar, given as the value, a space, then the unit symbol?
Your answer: 1.4 bar
